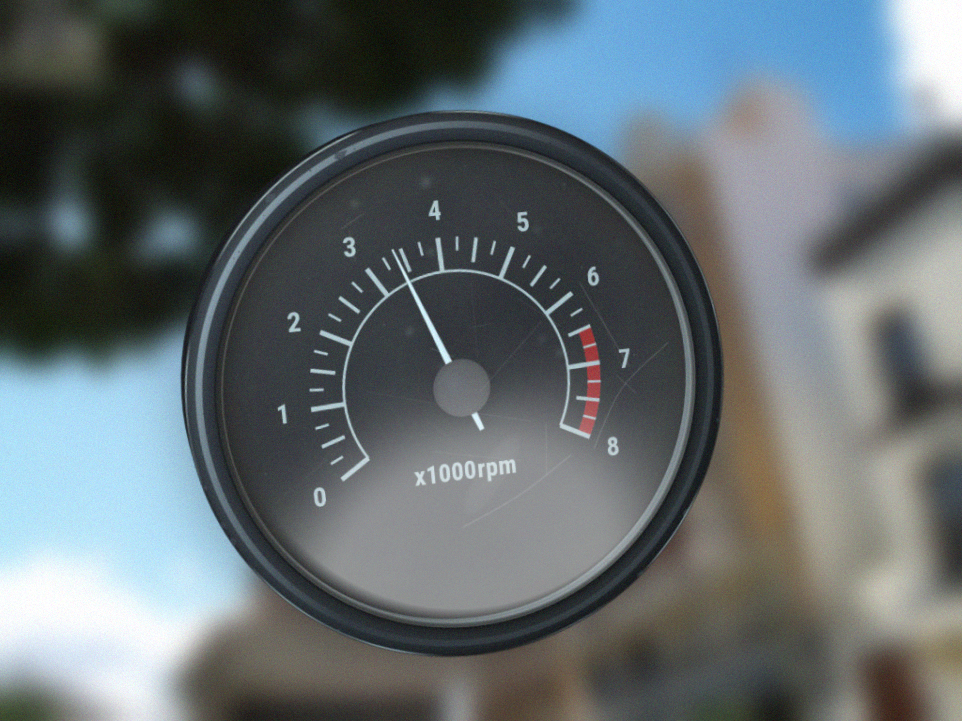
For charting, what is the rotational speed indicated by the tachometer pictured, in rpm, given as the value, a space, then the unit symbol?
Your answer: 3375 rpm
